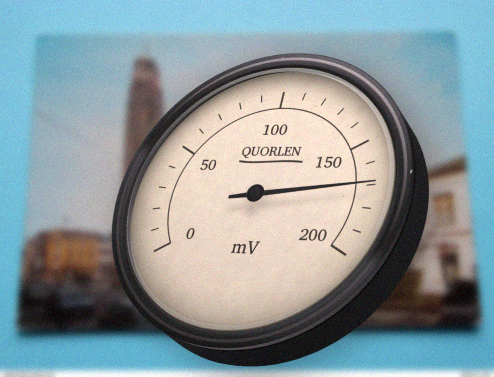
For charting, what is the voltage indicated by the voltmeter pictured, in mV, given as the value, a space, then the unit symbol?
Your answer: 170 mV
